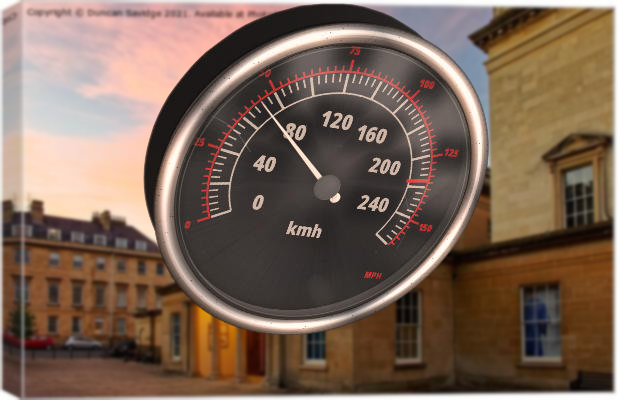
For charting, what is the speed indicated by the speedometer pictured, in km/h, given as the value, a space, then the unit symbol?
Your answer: 72 km/h
